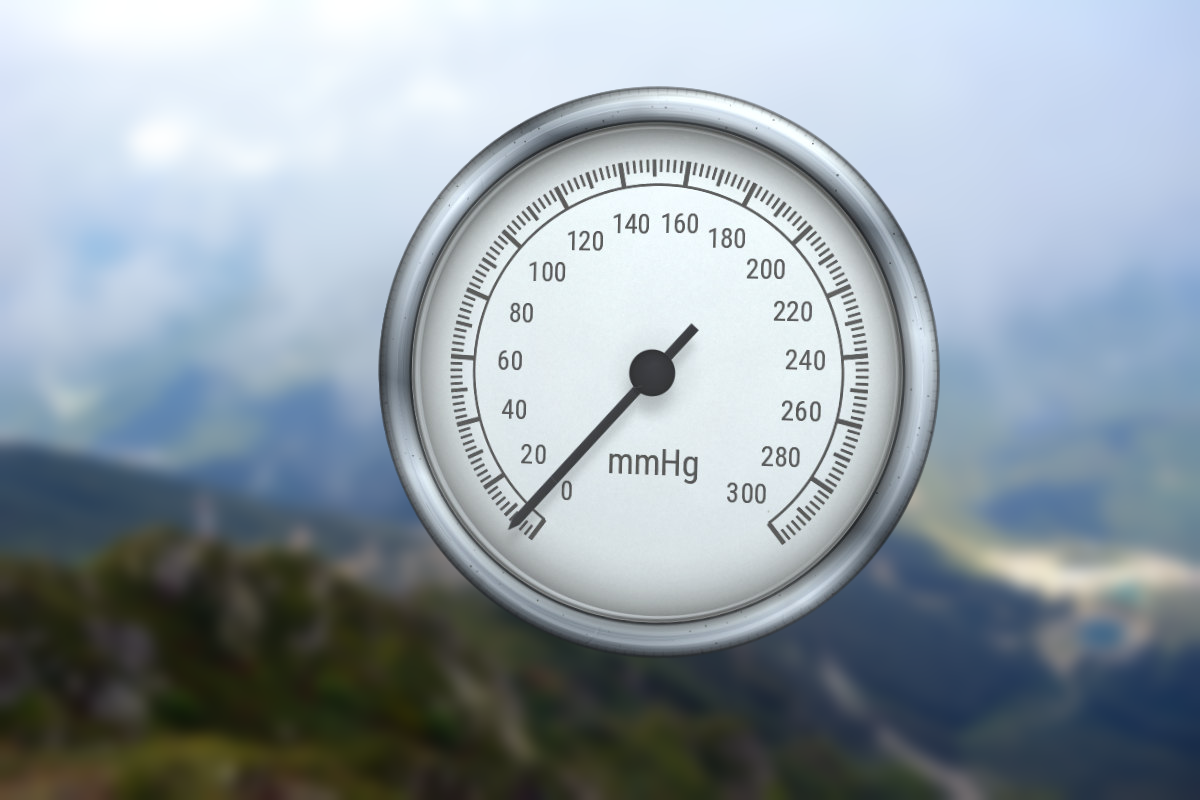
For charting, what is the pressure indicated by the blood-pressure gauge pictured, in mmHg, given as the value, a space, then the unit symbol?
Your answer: 6 mmHg
